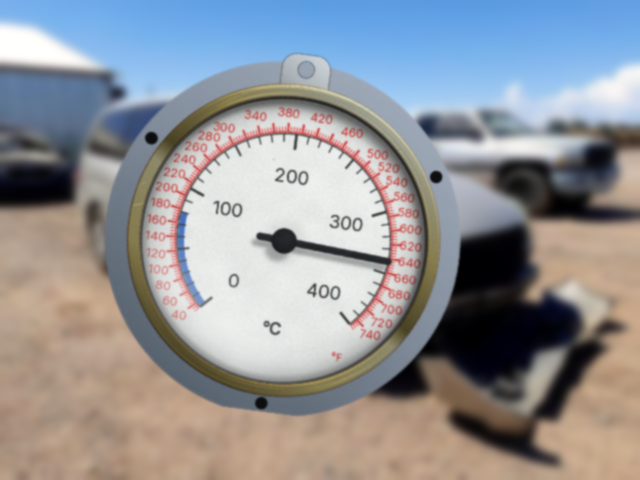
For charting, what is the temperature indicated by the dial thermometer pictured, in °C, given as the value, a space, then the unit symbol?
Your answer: 340 °C
